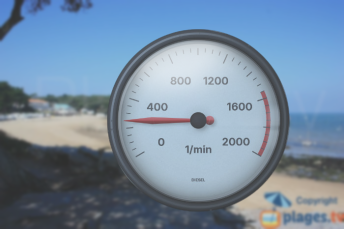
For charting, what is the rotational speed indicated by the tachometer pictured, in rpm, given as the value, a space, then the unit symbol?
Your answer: 250 rpm
